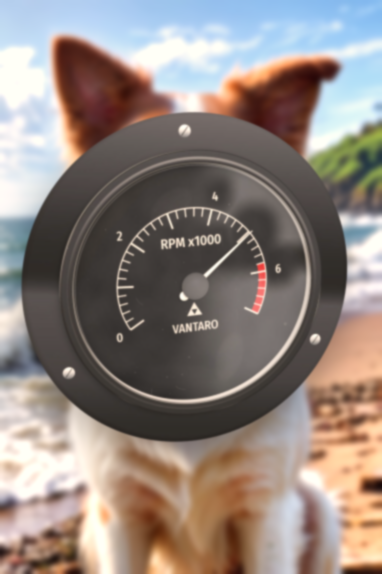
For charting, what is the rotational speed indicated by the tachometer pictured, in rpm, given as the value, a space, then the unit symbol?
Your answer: 5000 rpm
